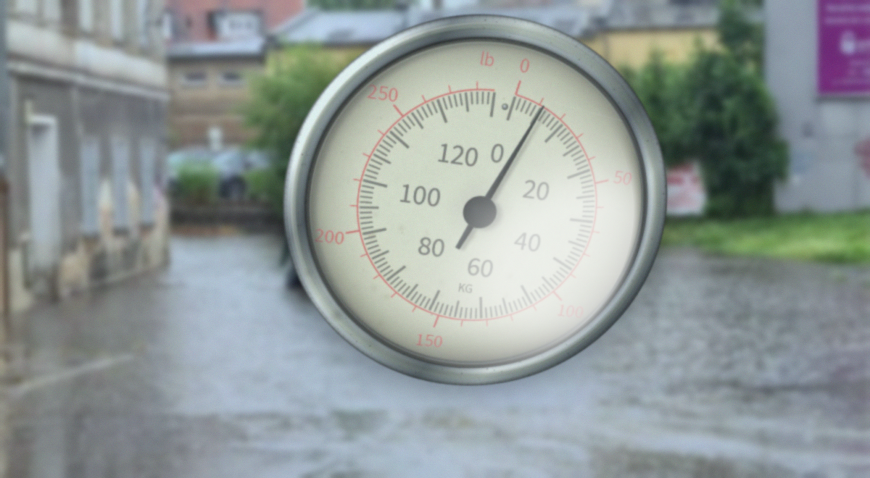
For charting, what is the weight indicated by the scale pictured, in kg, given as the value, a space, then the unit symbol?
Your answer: 5 kg
